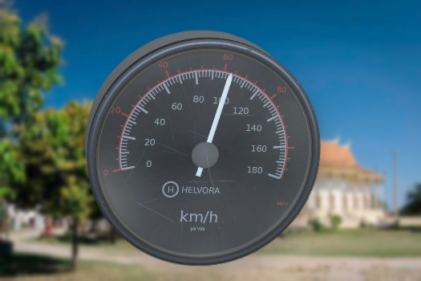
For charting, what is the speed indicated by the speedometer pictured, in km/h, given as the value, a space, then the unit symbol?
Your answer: 100 km/h
